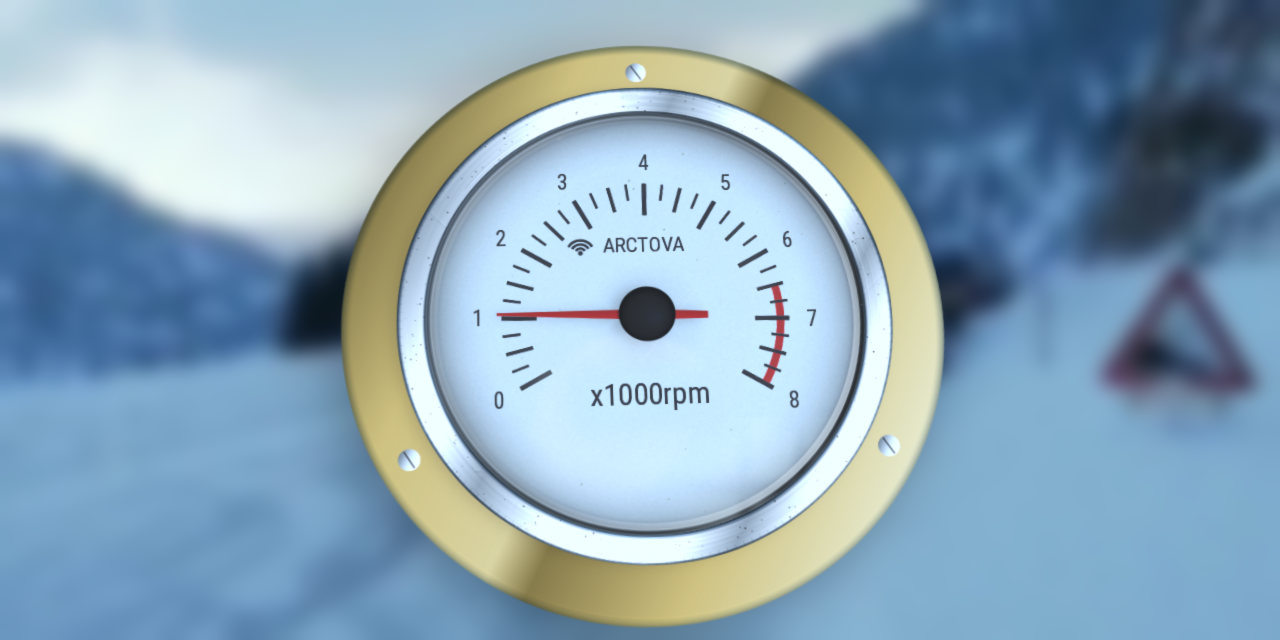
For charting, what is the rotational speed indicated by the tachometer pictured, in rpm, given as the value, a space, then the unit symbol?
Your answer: 1000 rpm
